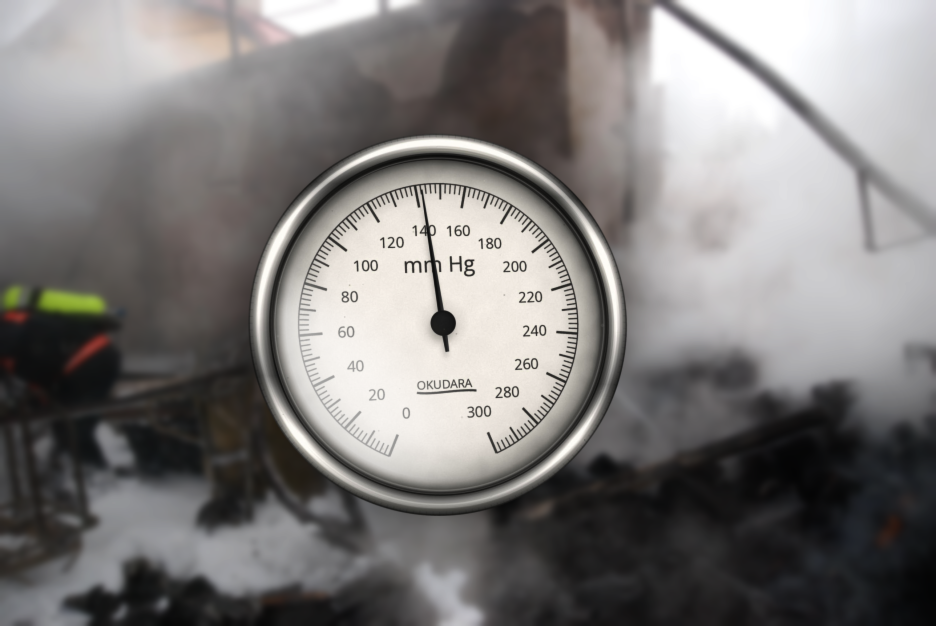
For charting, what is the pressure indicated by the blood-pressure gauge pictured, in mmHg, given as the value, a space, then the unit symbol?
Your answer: 142 mmHg
